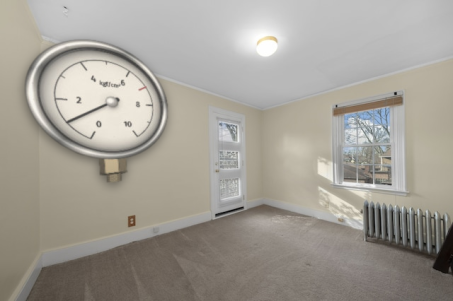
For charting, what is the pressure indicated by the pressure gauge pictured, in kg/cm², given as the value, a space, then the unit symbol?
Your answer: 1 kg/cm²
